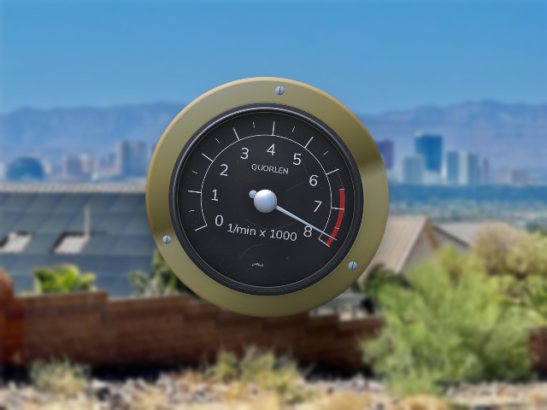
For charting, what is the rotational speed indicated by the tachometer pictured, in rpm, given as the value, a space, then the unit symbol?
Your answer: 7750 rpm
